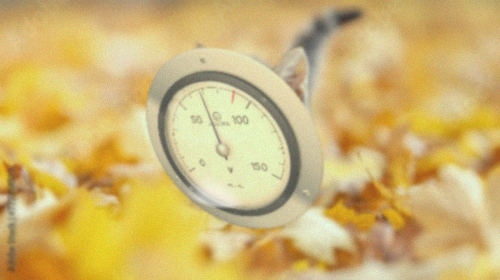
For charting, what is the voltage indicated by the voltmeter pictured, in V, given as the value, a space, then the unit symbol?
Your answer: 70 V
